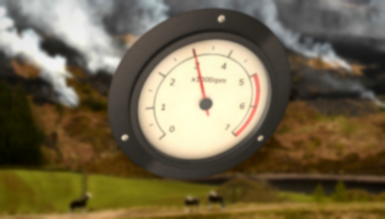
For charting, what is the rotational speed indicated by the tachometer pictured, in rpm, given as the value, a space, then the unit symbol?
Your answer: 3000 rpm
